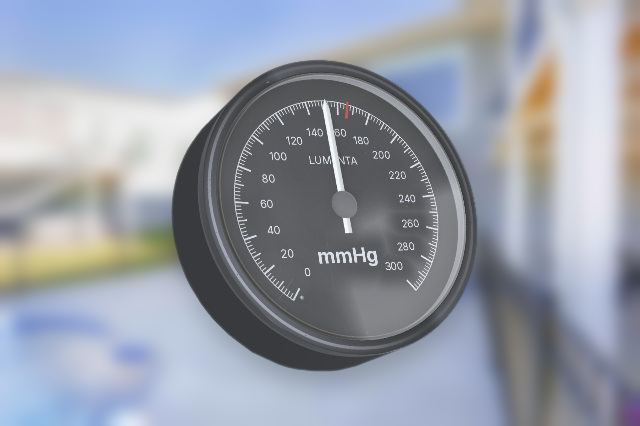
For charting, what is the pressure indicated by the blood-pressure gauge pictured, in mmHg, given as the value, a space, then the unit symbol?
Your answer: 150 mmHg
